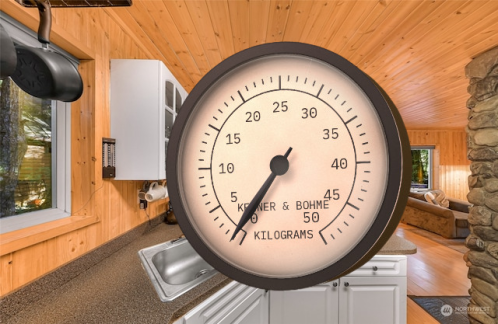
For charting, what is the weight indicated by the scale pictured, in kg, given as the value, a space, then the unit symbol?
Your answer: 1 kg
